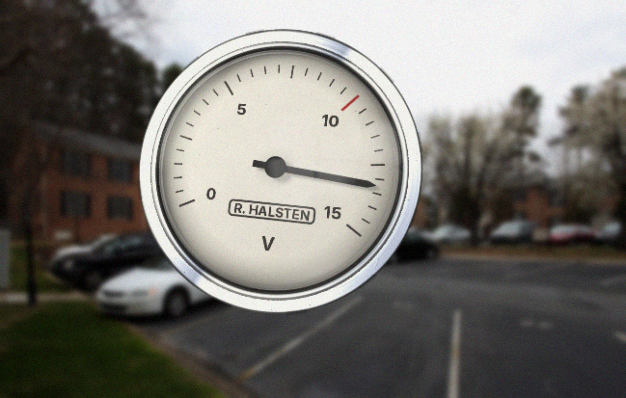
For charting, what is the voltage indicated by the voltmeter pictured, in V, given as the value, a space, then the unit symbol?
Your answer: 13.25 V
